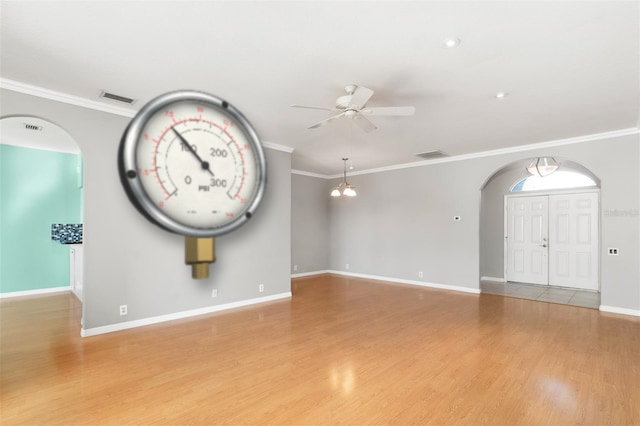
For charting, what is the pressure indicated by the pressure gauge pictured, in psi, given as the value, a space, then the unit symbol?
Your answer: 100 psi
